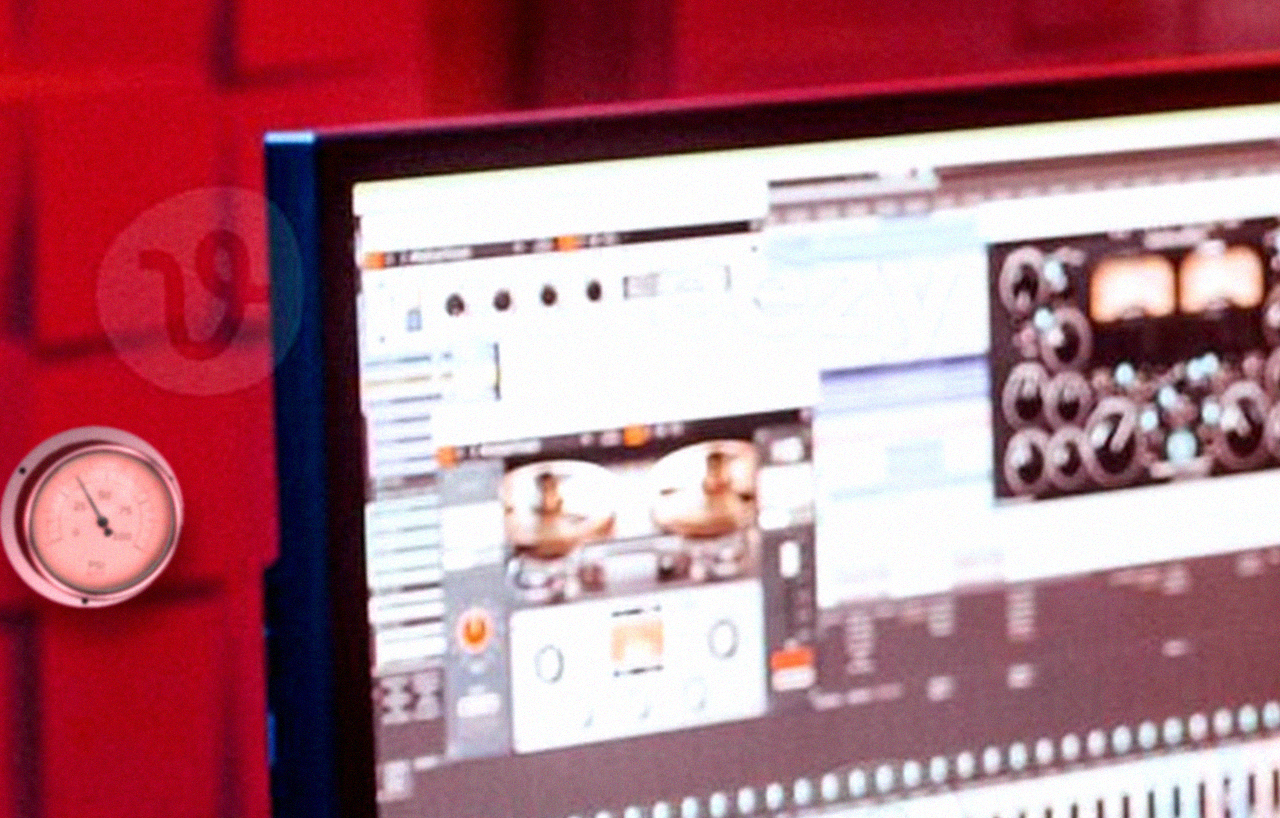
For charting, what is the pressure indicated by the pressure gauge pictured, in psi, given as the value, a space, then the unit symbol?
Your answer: 35 psi
